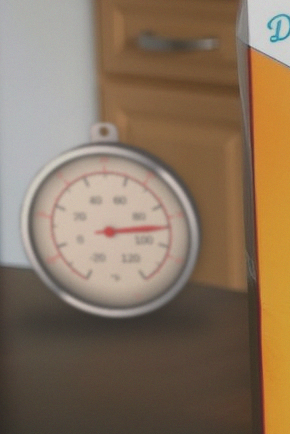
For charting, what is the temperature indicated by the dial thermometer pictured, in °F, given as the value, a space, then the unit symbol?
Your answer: 90 °F
